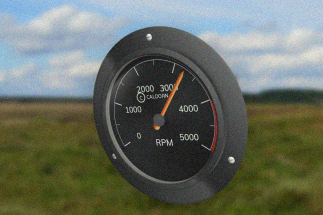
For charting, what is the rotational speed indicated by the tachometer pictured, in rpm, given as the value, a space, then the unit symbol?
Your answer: 3250 rpm
